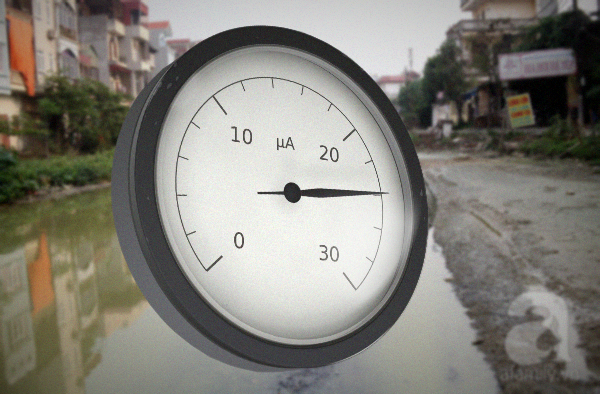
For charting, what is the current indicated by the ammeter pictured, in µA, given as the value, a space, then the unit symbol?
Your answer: 24 µA
